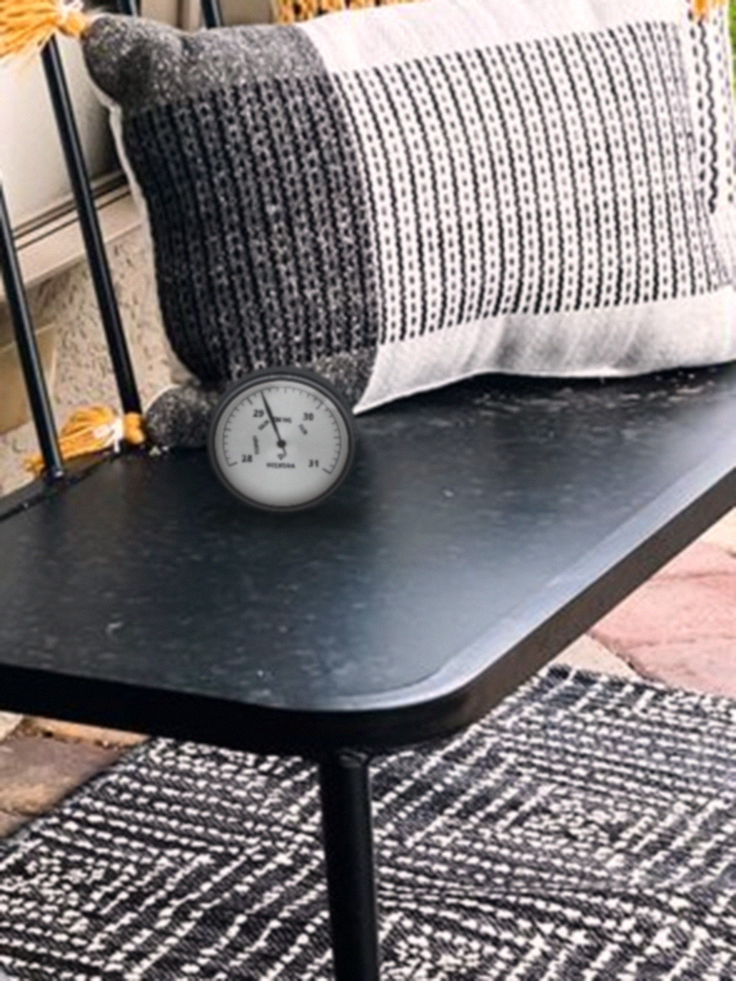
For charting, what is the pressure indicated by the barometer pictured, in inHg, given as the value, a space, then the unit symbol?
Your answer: 29.2 inHg
